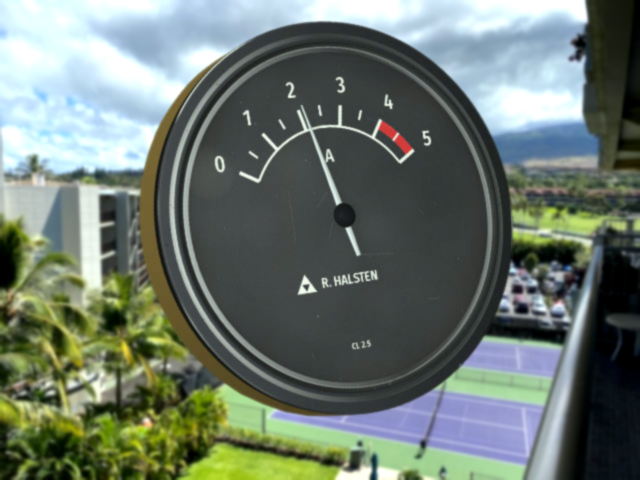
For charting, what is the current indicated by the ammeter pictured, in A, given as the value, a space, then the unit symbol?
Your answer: 2 A
